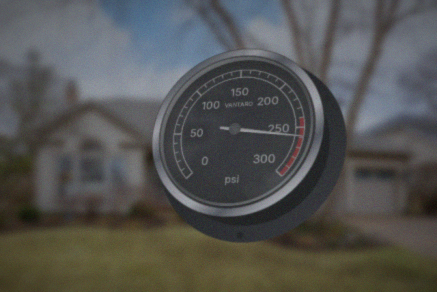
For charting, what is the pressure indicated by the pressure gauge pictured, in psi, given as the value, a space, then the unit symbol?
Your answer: 260 psi
